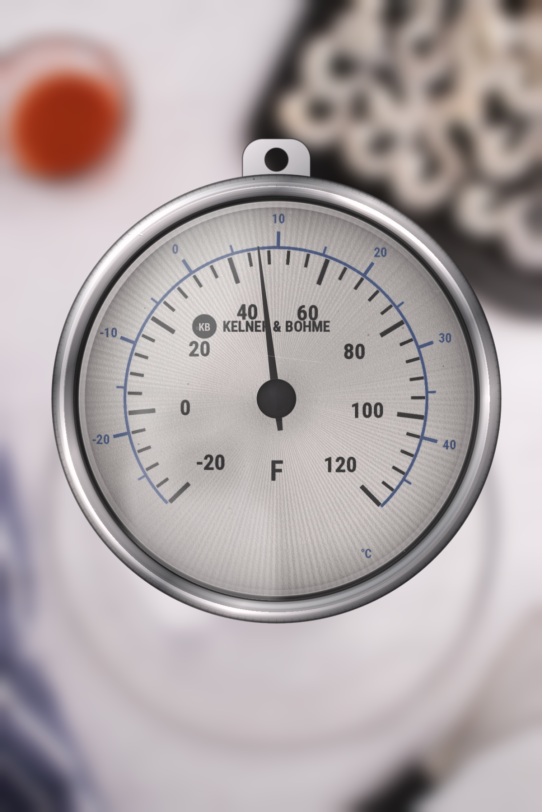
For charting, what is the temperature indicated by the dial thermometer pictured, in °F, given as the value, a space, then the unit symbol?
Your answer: 46 °F
